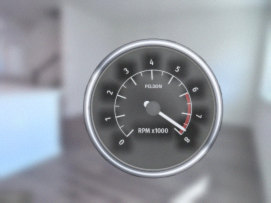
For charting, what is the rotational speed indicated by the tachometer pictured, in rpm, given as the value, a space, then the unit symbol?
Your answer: 7750 rpm
